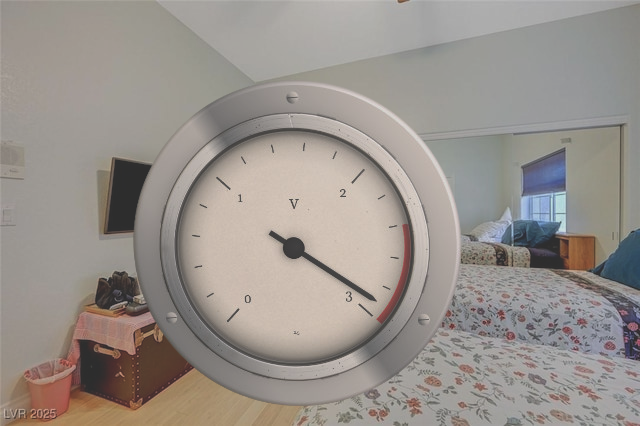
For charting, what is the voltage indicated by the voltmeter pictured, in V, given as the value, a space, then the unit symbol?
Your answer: 2.9 V
